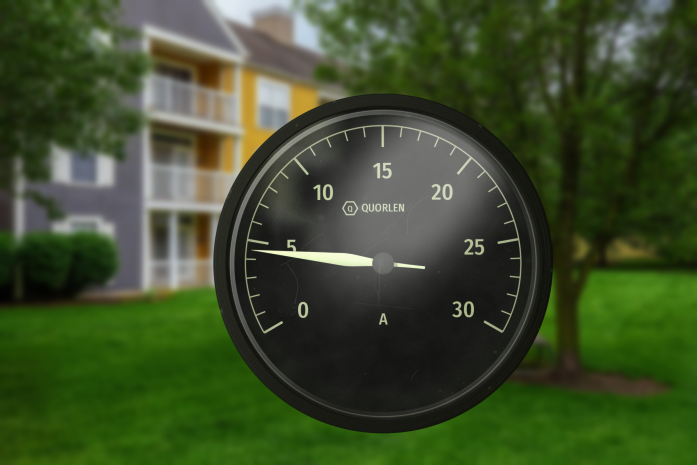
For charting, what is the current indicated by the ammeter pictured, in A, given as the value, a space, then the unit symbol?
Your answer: 4.5 A
